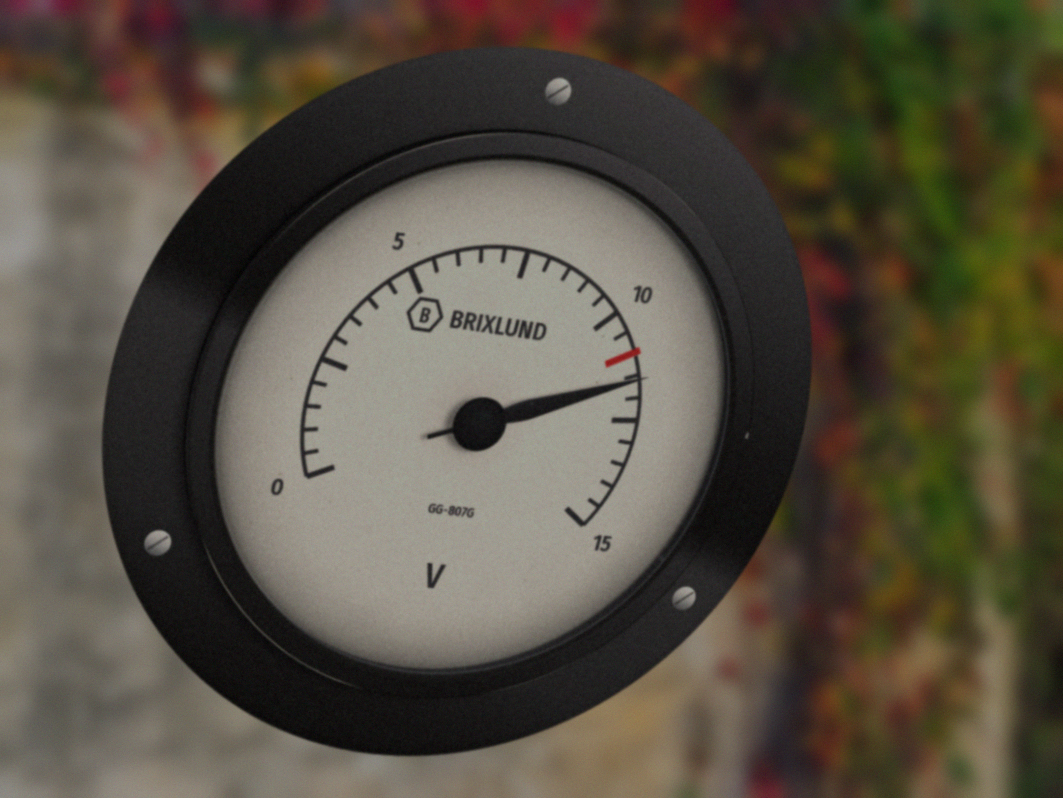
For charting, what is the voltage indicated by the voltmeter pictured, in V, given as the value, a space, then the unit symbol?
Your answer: 11.5 V
